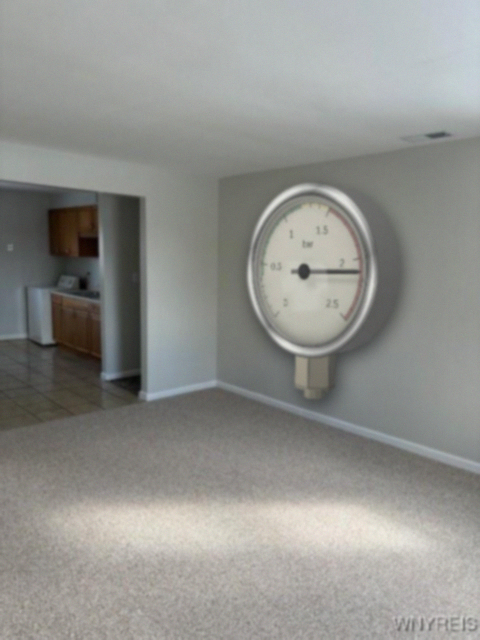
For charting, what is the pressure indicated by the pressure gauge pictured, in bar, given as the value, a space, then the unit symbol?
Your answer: 2.1 bar
